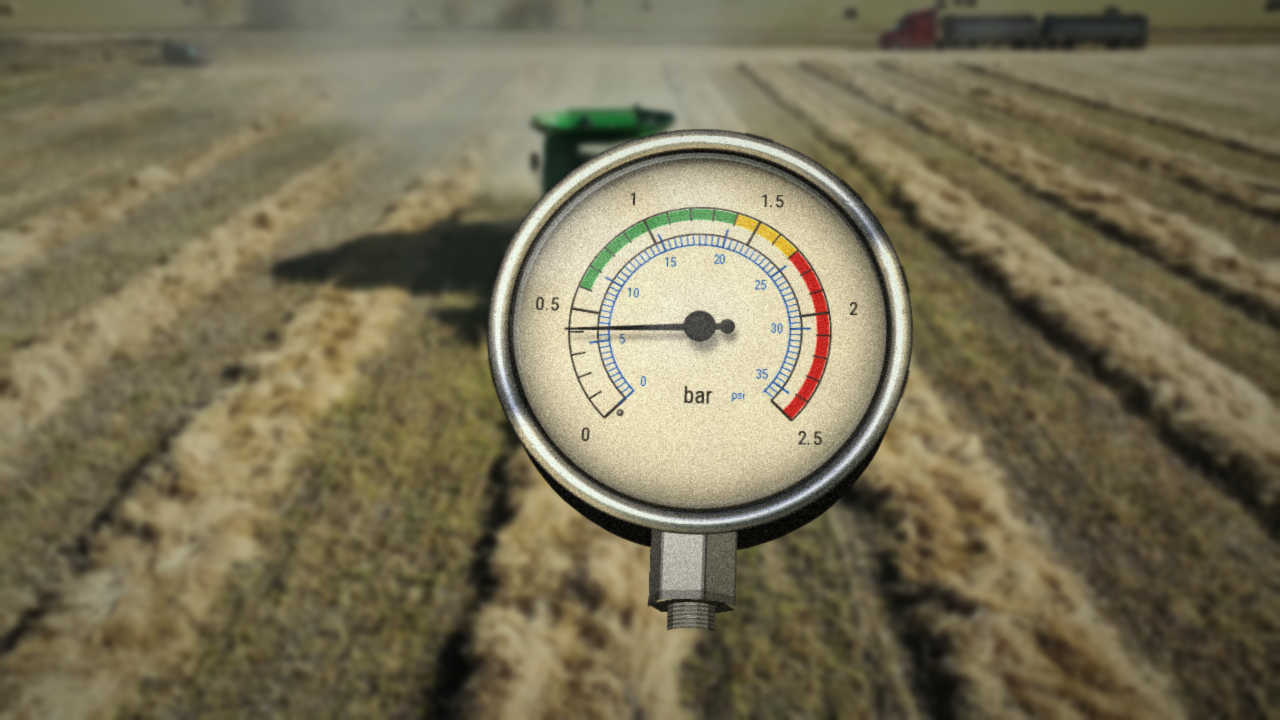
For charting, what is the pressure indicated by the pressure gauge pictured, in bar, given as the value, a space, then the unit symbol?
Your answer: 0.4 bar
